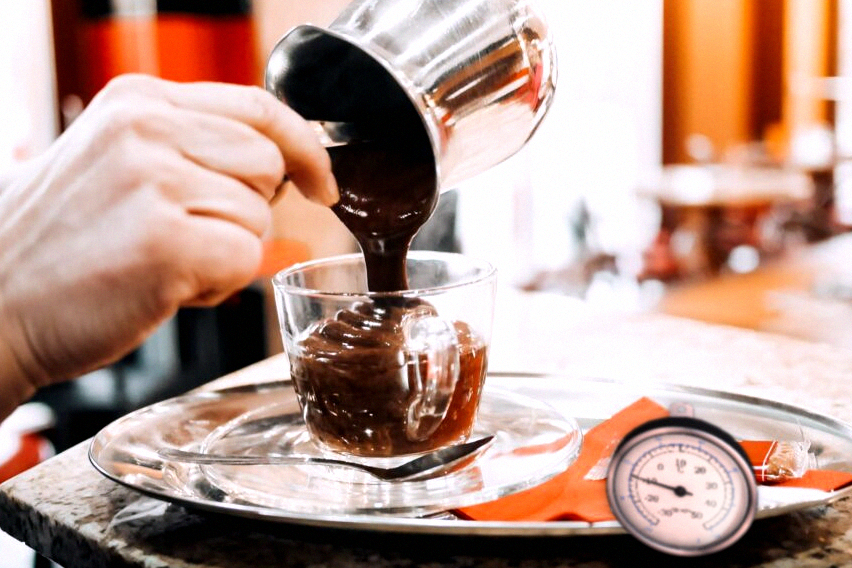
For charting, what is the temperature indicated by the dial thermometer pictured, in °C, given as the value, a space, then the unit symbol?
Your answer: -10 °C
